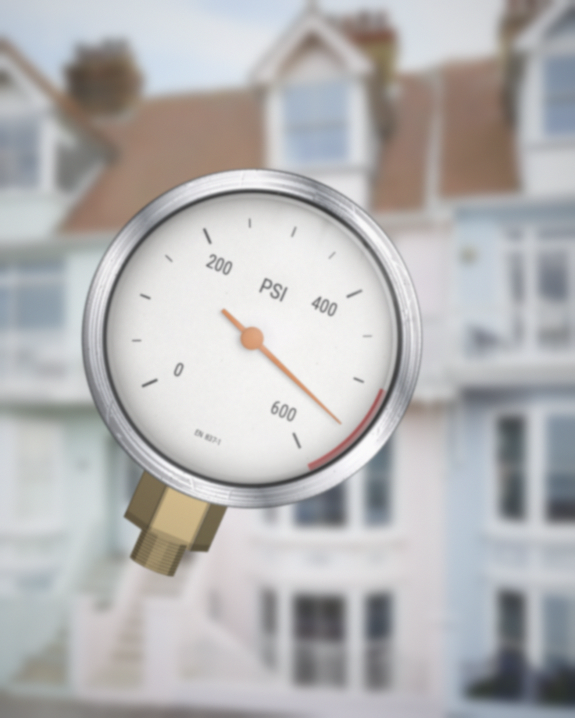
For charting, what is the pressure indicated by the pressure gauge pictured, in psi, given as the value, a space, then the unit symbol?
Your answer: 550 psi
